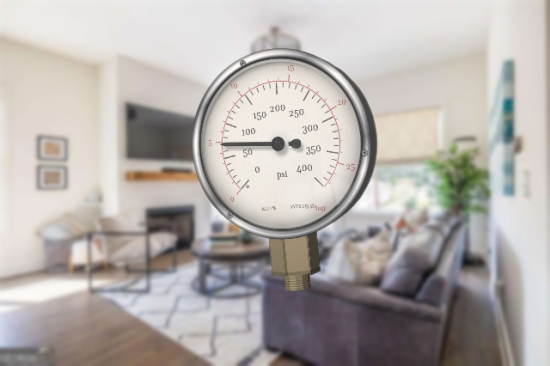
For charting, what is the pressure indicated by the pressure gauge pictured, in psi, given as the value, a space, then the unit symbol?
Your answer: 70 psi
